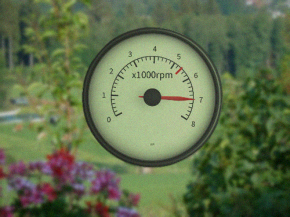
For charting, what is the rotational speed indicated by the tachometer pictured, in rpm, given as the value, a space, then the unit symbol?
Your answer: 7000 rpm
